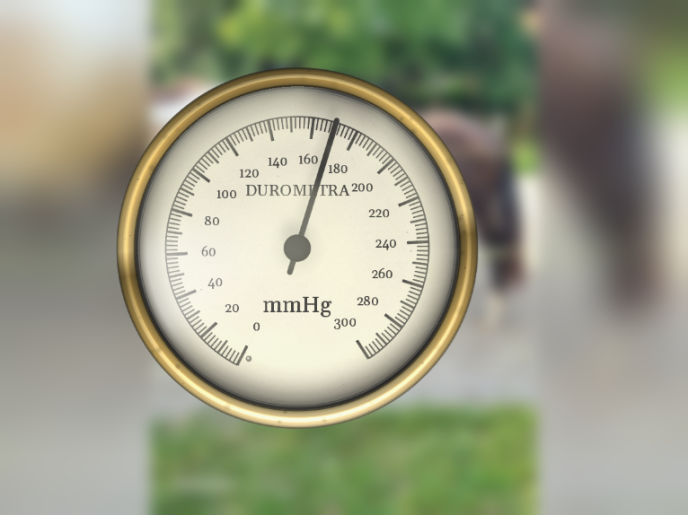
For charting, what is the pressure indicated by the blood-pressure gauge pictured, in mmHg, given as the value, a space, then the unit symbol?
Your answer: 170 mmHg
